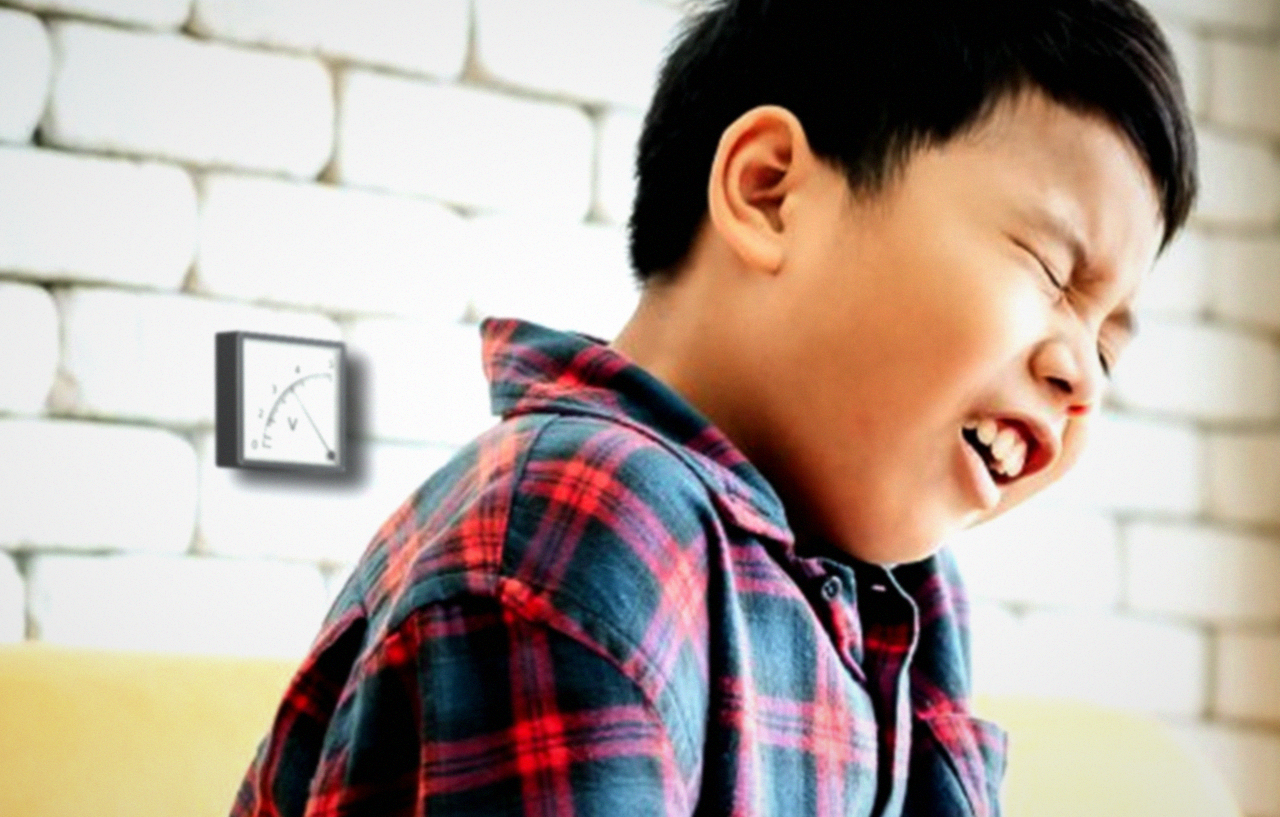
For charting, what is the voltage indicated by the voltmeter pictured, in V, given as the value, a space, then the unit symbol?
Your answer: 3.5 V
